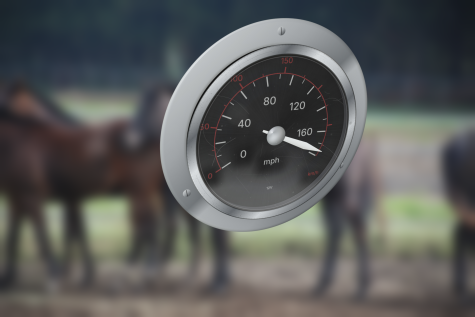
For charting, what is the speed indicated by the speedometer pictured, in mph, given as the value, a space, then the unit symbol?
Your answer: 175 mph
